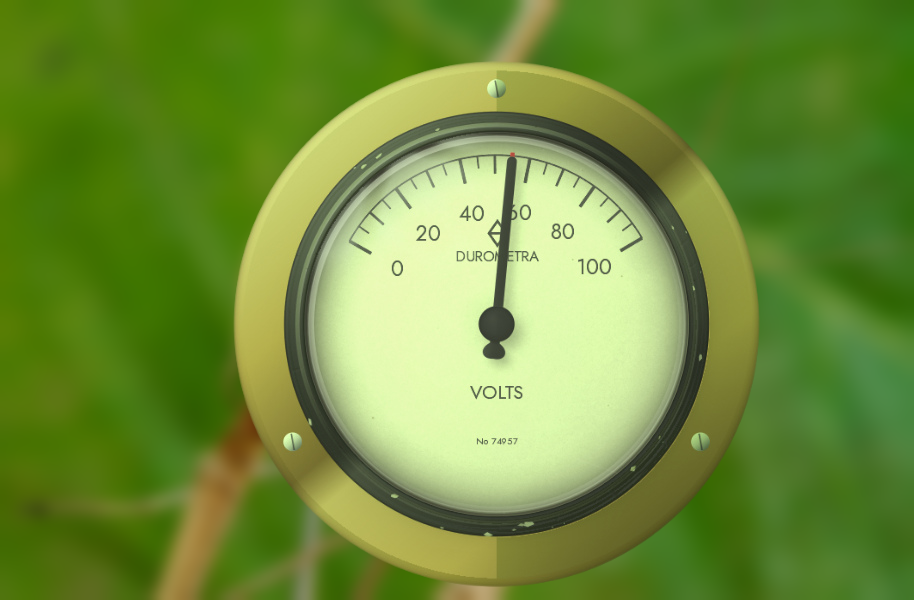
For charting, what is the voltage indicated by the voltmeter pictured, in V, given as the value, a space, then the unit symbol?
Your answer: 55 V
